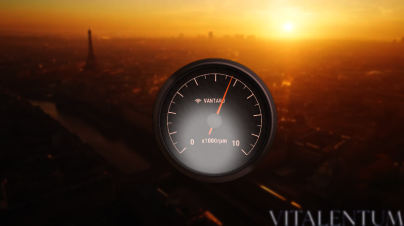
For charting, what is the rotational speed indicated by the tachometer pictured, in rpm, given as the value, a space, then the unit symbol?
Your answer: 5750 rpm
